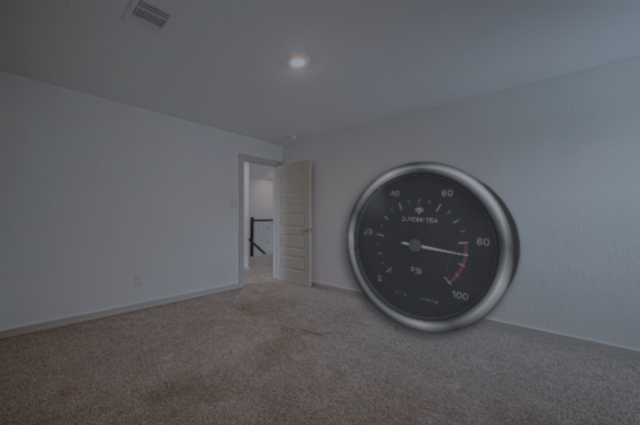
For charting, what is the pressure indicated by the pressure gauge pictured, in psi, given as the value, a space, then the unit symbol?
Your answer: 85 psi
